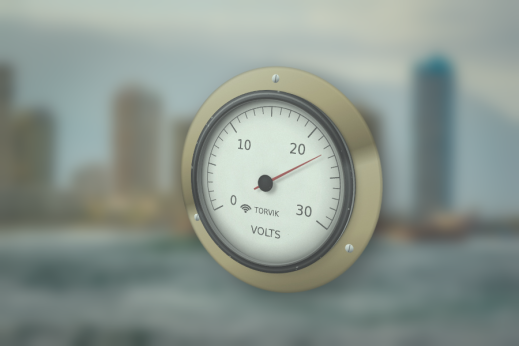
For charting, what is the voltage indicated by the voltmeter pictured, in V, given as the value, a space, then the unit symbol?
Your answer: 22.5 V
